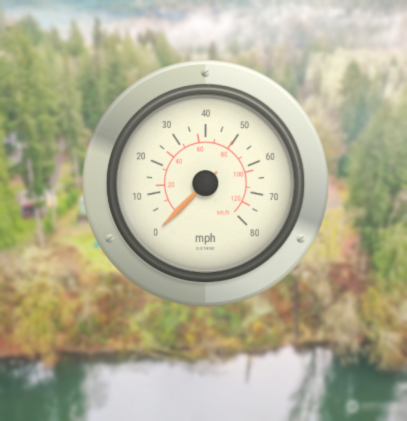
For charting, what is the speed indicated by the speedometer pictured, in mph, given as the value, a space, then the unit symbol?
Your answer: 0 mph
